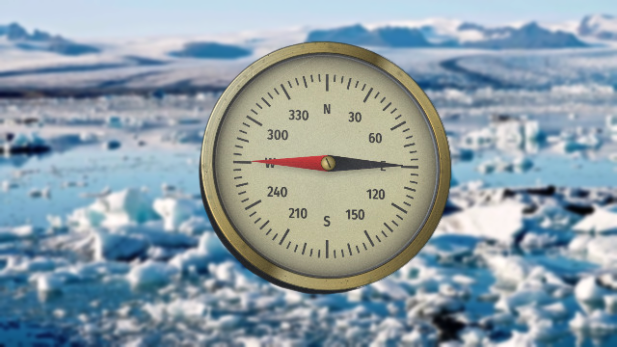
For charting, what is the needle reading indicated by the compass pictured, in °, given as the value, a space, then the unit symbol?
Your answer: 270 °
